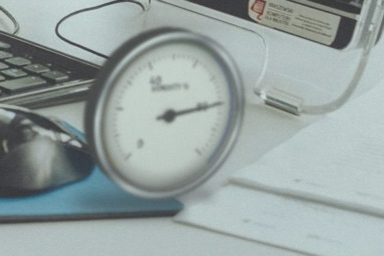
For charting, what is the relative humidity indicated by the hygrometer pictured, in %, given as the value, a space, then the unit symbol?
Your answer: 80 %
